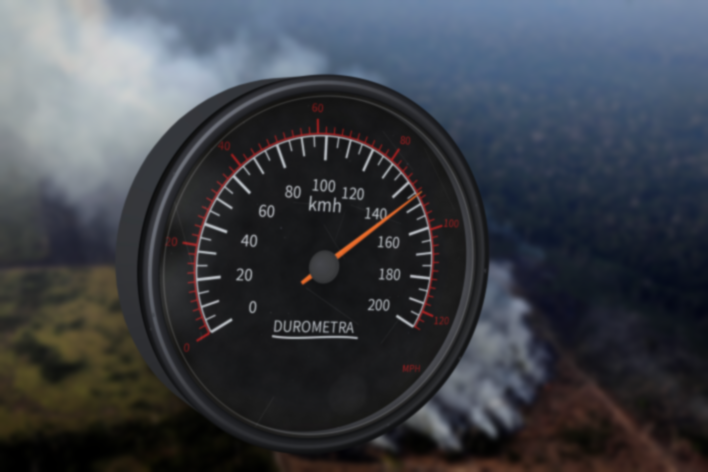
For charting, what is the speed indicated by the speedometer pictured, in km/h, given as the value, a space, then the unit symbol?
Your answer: 145 km/h
